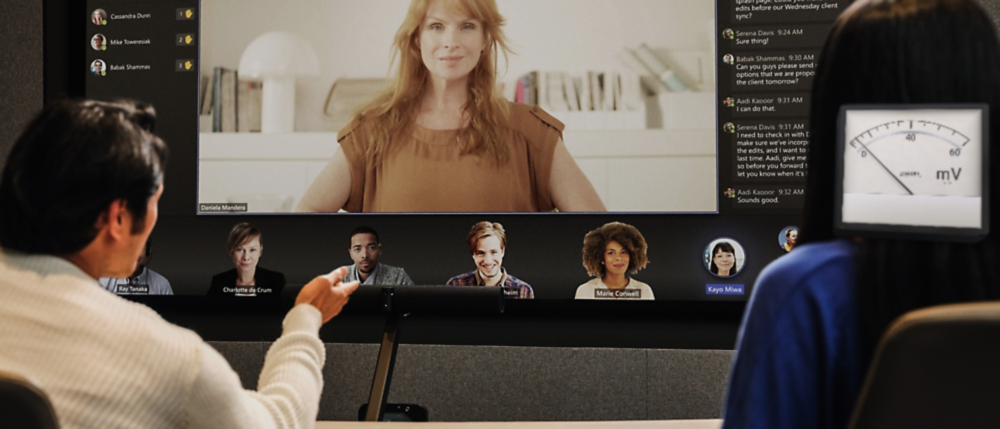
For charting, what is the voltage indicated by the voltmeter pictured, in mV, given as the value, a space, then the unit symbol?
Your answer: 10 mV
